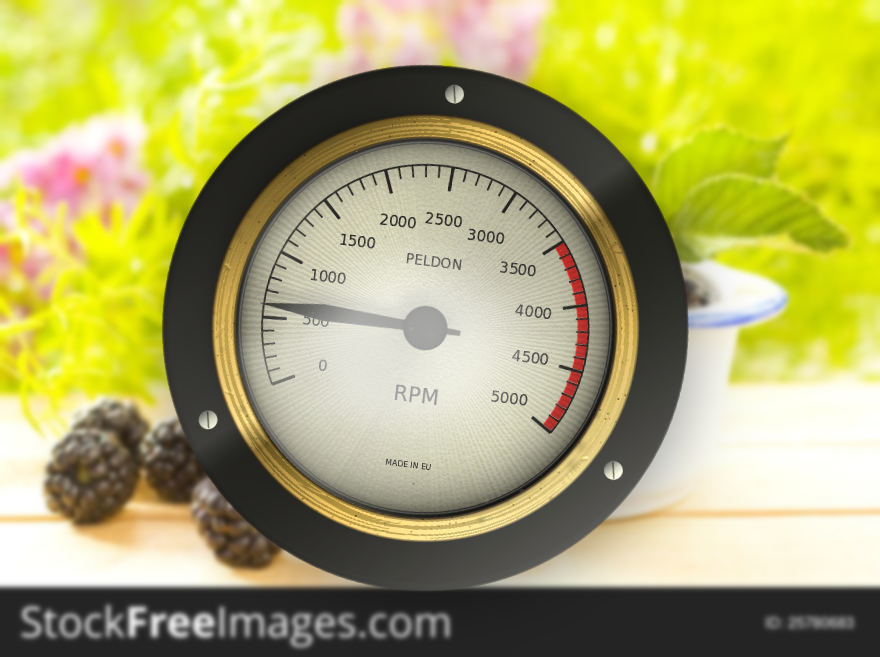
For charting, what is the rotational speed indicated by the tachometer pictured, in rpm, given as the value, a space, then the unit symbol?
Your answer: 600 rpm
